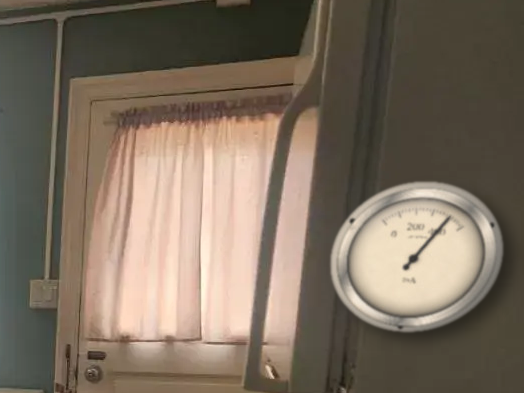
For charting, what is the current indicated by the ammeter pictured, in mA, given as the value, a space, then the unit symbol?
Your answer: 400 mA
